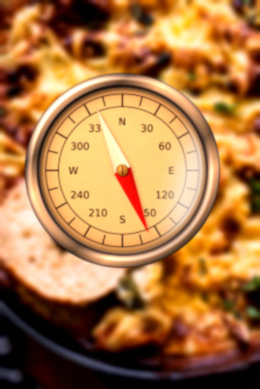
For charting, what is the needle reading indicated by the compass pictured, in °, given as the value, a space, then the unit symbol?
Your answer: 157.5 °
